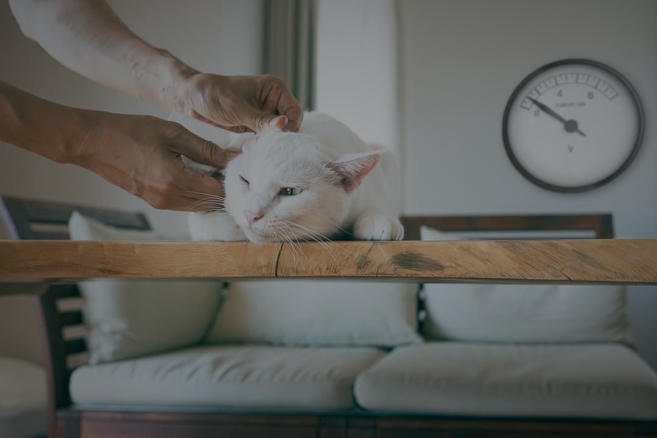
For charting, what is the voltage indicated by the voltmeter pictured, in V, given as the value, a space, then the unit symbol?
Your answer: 1 V
